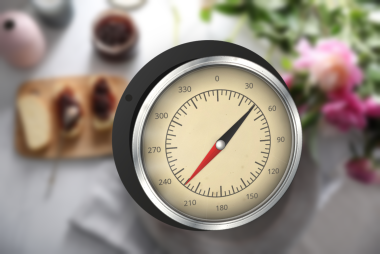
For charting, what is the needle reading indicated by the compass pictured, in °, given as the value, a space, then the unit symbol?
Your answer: 225 °
